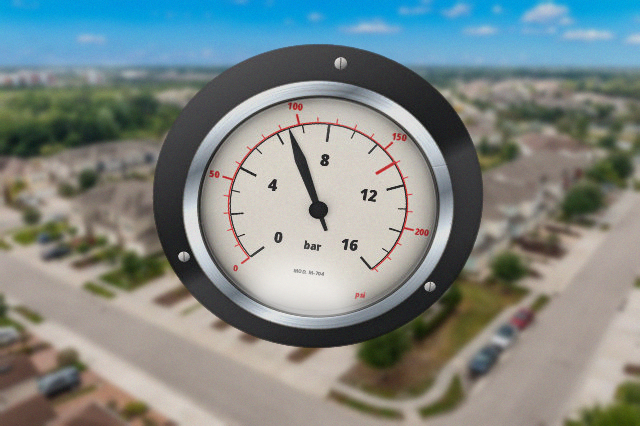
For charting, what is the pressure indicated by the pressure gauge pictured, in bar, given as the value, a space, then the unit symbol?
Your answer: 6.5 bar
